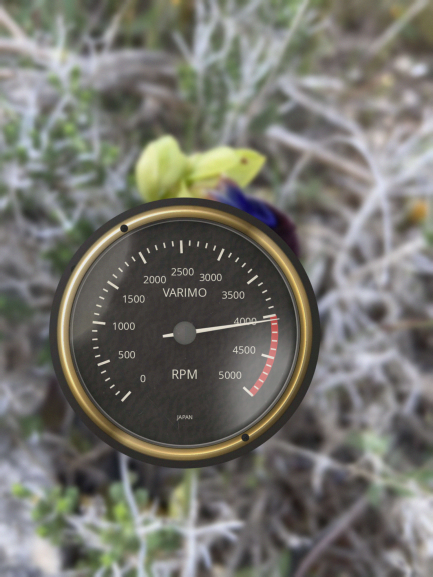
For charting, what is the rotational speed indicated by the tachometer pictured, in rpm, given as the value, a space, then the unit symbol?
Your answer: 4050 rpm
